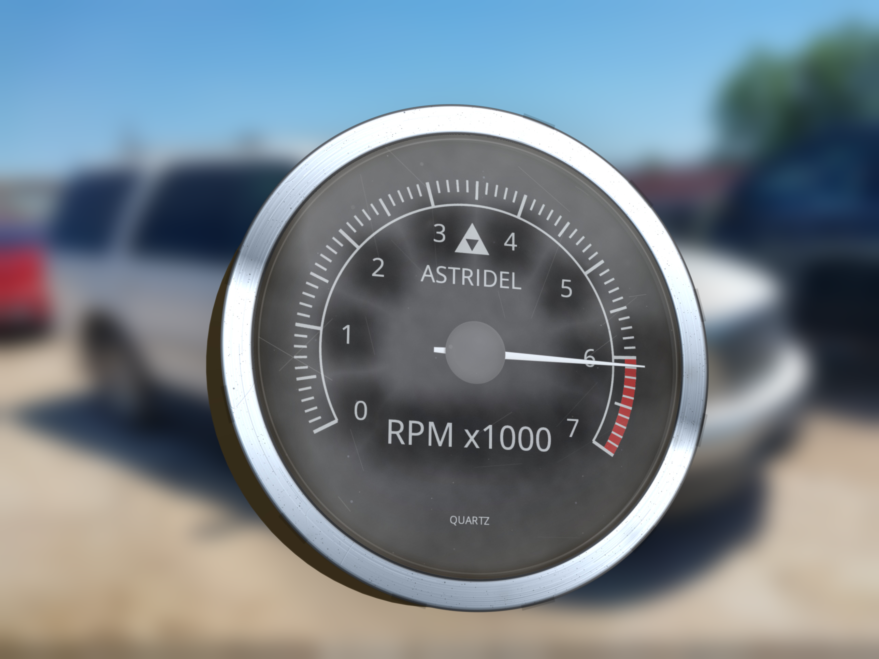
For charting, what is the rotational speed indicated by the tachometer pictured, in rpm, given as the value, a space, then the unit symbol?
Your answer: 6100 rpm
